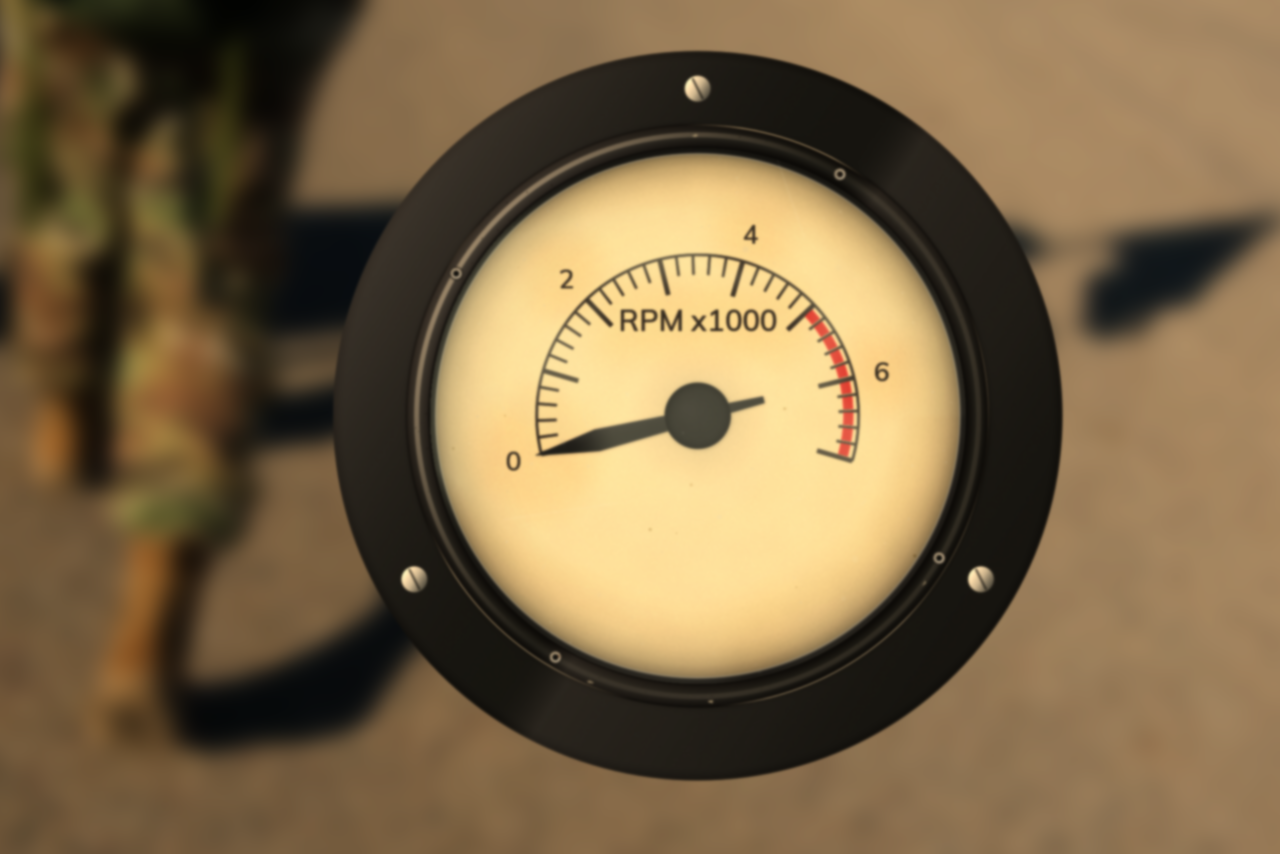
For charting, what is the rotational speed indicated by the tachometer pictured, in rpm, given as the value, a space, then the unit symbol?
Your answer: 0 rpm
